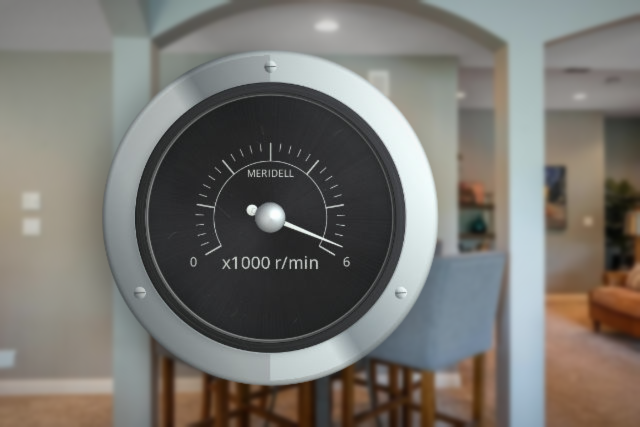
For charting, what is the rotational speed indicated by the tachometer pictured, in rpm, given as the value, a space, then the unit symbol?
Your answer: 5800 rpm
